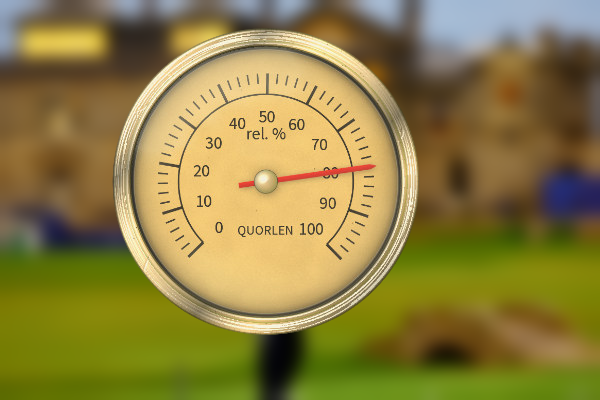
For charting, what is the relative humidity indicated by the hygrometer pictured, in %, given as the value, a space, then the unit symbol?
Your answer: 80 %
